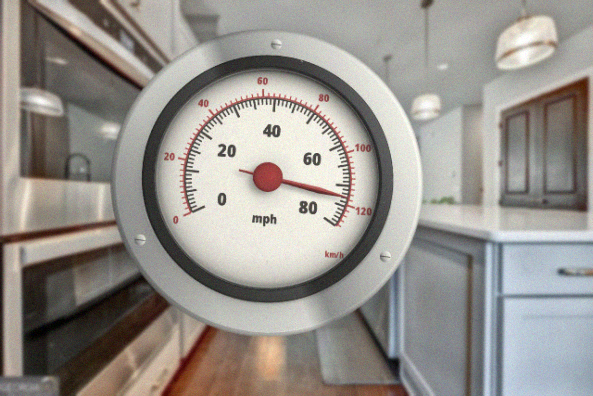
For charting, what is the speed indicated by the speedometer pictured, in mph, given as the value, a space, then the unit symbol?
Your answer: 73 mph
